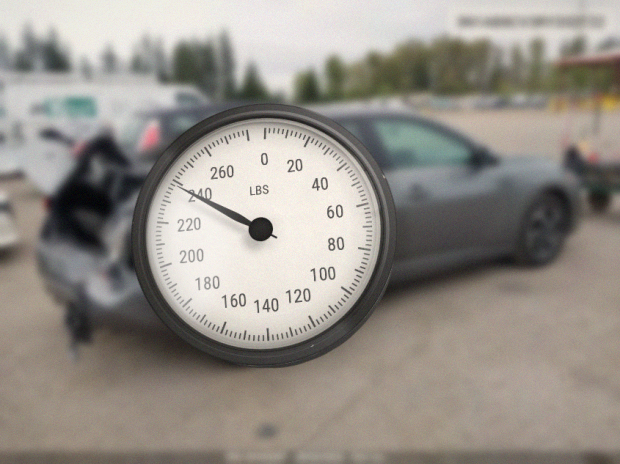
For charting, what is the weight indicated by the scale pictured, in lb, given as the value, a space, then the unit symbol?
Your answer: 238 lb
